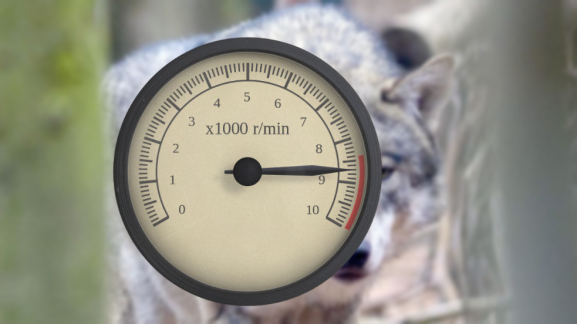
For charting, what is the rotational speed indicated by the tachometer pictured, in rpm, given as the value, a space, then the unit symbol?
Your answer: 8700 rpm
